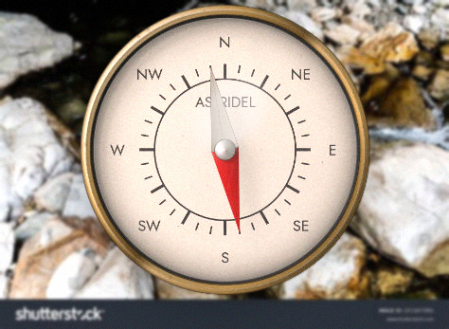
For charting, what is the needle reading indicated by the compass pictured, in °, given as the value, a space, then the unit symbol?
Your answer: 170 °
